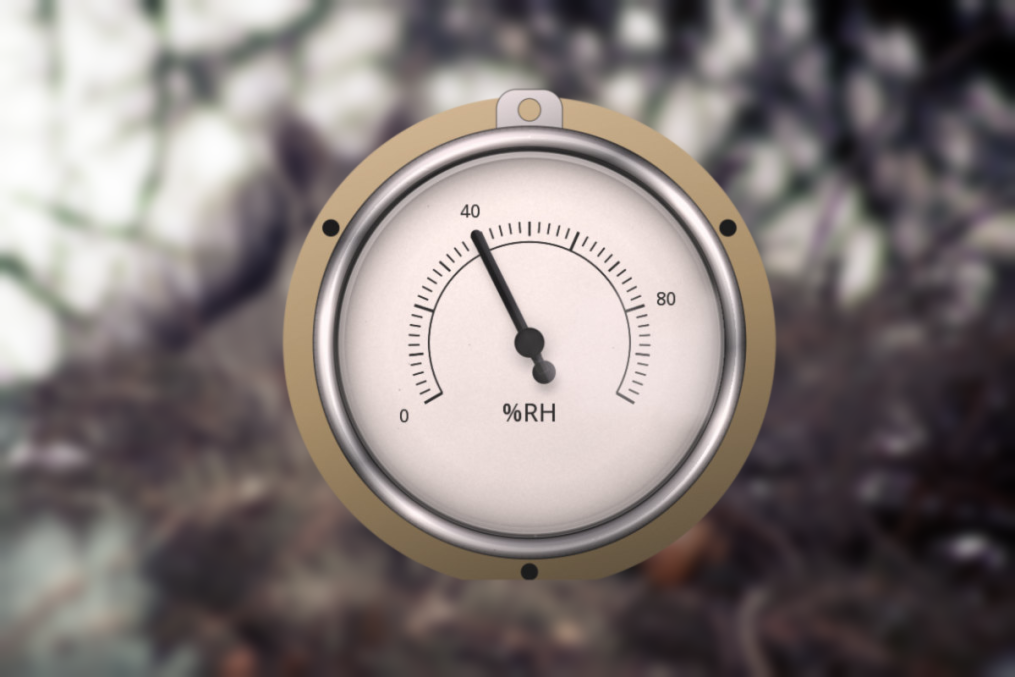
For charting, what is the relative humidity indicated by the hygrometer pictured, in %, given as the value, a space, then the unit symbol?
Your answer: 39 %
